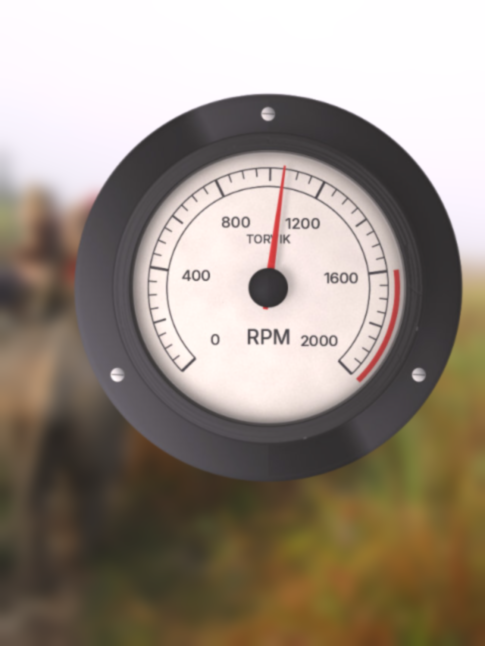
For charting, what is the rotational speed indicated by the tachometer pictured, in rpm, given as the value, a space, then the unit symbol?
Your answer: 1050 rpm
